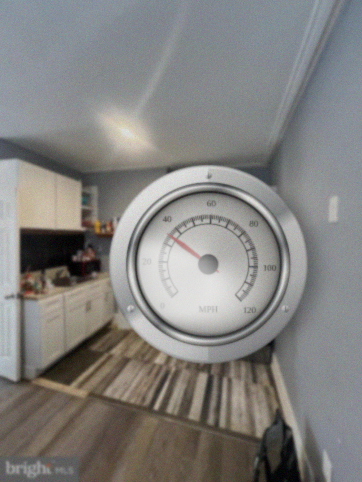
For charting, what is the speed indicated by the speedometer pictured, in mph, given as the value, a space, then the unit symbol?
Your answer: 35 mph
